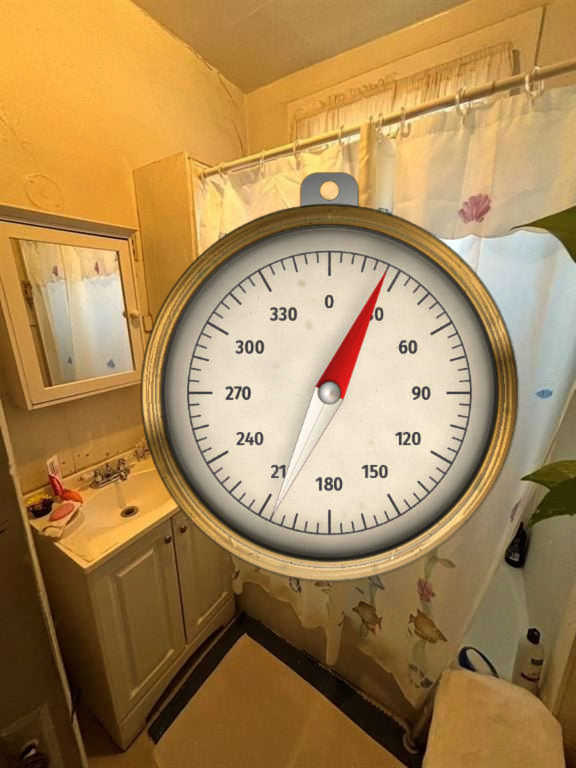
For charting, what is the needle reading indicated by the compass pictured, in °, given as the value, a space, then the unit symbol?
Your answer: 25 °
